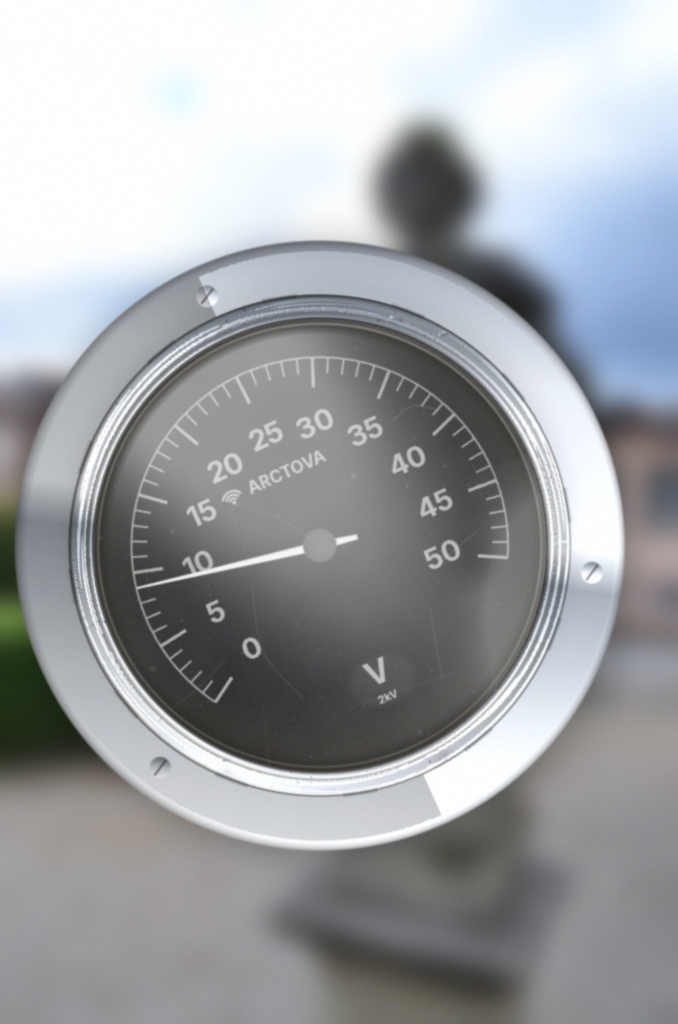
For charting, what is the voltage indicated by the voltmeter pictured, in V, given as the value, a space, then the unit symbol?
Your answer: 9 V
